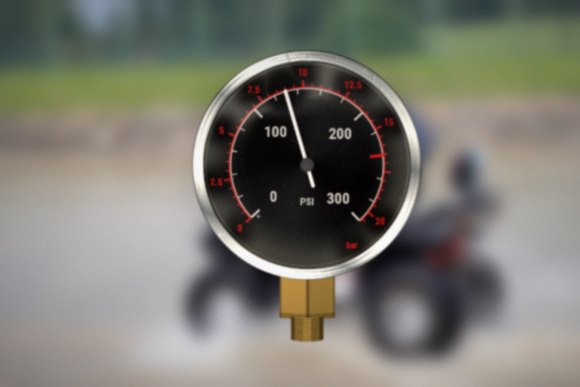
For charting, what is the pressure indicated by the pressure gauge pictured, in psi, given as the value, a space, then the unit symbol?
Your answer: 130 psi
